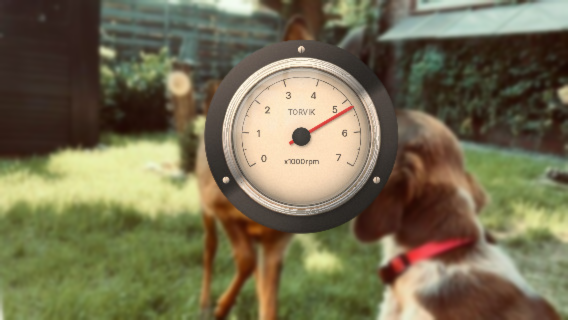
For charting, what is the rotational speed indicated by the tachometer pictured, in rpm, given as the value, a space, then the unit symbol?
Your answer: 5250 rpm
